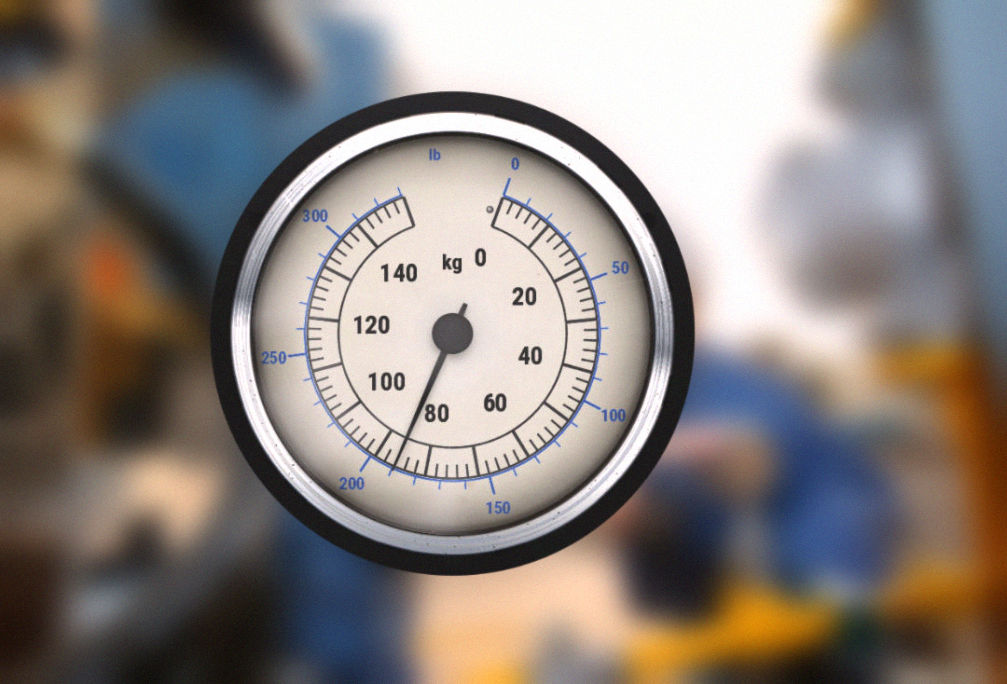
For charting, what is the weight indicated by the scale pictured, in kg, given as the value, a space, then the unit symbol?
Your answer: 86 kg
